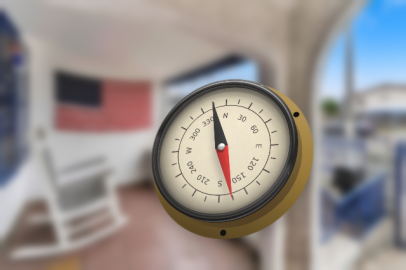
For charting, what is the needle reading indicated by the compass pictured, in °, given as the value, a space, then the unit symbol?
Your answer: 165 °
